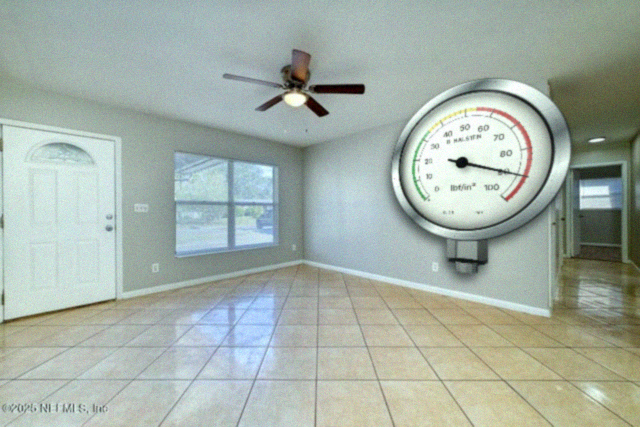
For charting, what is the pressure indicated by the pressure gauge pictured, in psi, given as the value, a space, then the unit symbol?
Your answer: 90 psi
